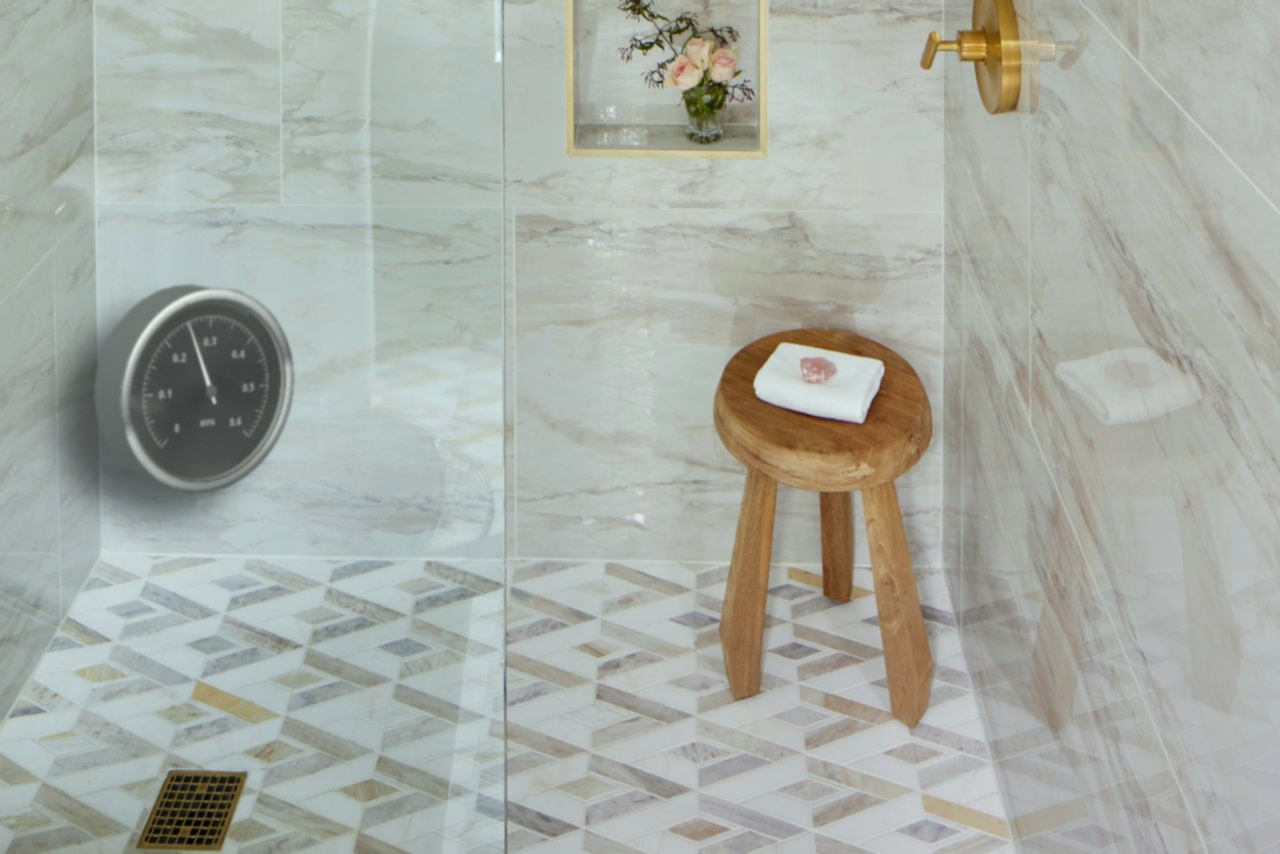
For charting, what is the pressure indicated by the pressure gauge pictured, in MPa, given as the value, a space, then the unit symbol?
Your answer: 0.25 MPa
